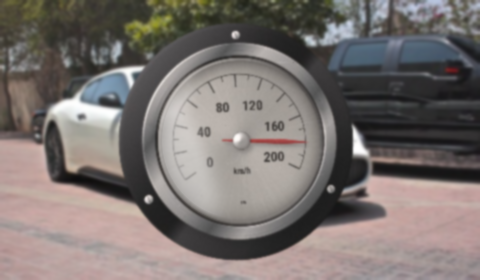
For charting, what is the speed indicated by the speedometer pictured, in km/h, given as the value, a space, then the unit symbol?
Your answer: 180 km/h
